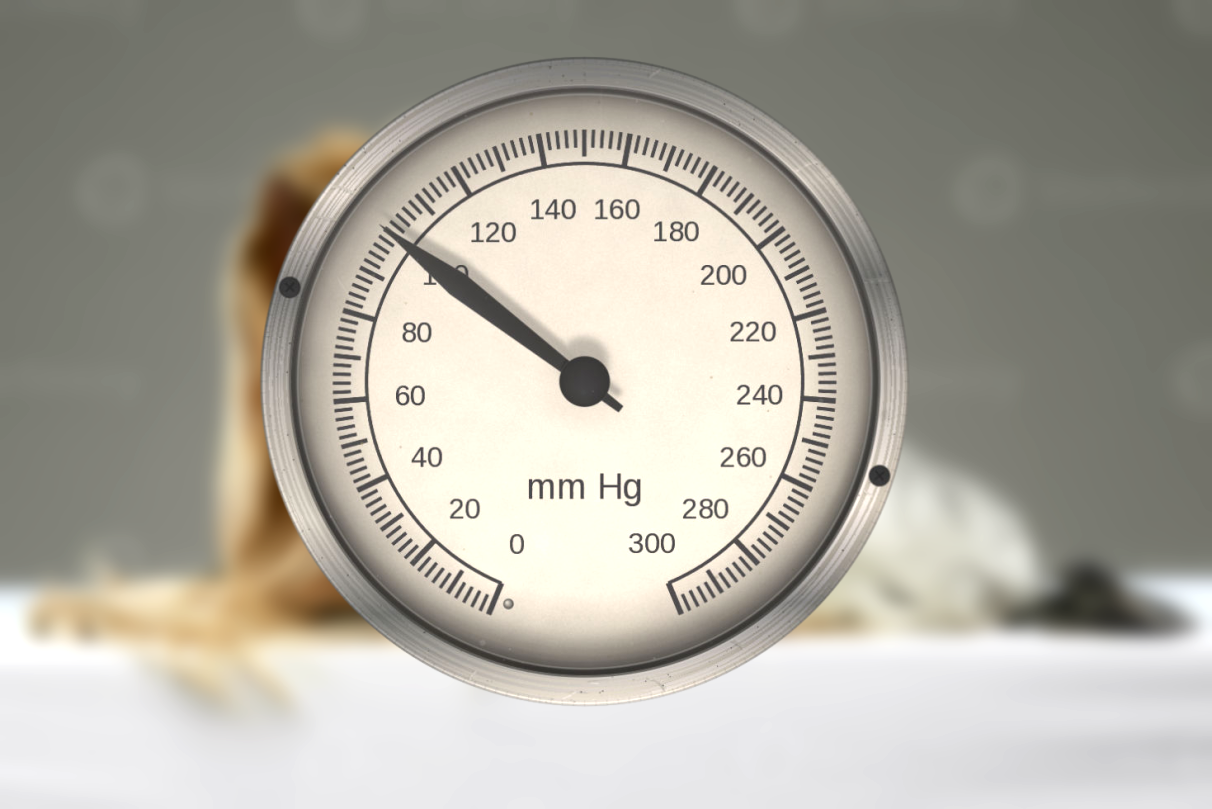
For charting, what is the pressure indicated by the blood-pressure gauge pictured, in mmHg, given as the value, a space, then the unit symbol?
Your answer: 100 mmHg
